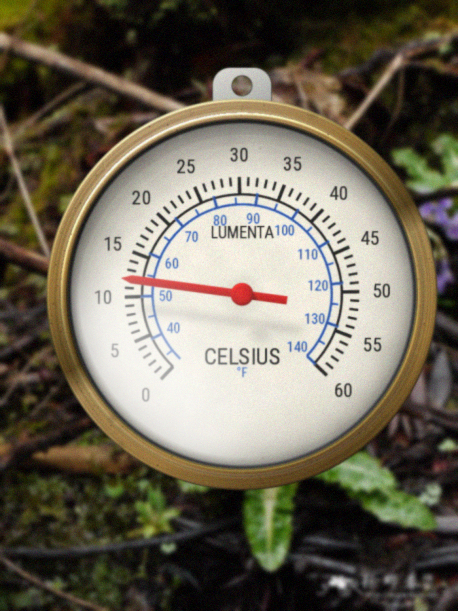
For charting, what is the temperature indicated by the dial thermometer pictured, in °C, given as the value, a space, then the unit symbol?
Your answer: 12 °C
